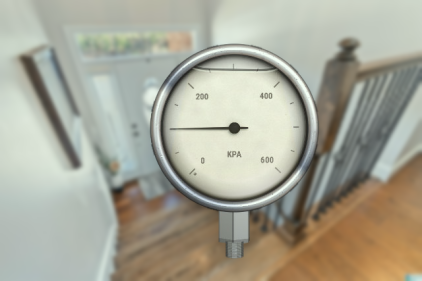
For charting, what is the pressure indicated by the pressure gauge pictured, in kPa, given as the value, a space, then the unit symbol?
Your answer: 100 kPa
